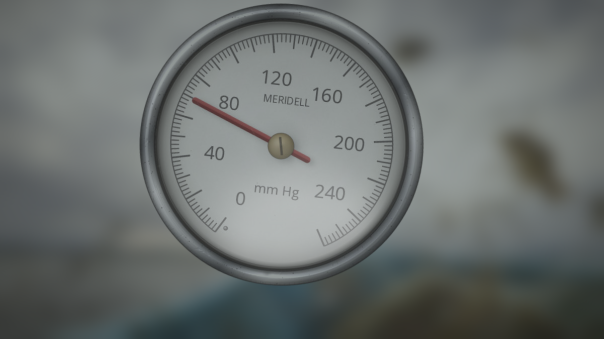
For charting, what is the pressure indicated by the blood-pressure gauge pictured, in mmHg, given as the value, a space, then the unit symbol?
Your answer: 70 mmHg
